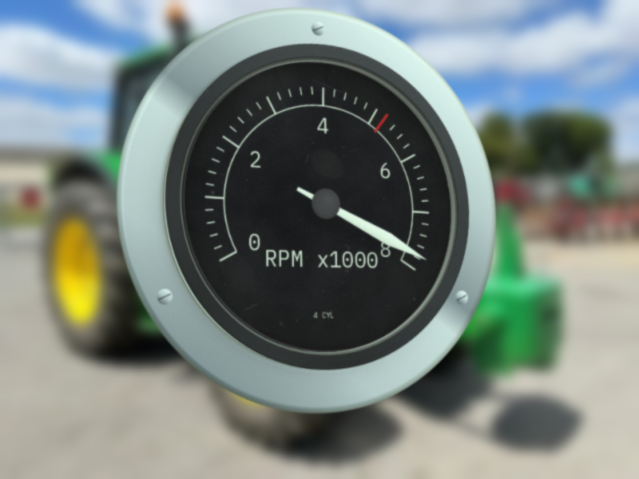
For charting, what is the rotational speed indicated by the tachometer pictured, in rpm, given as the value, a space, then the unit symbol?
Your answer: 7800 rpm
